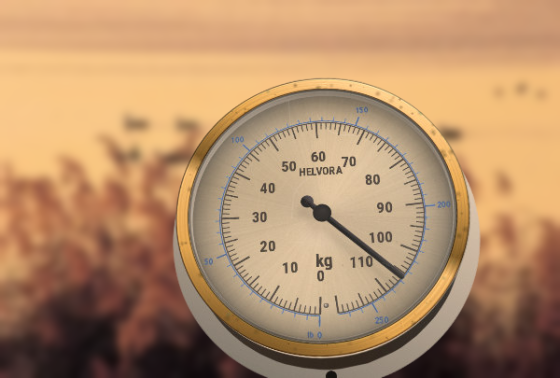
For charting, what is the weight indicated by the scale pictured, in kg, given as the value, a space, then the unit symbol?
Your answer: 106 kg
